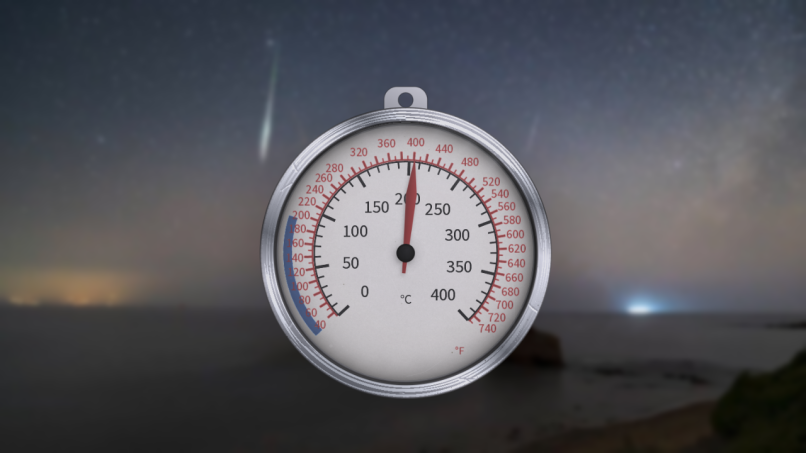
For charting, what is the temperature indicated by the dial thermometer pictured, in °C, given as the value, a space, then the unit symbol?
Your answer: 205 °C
